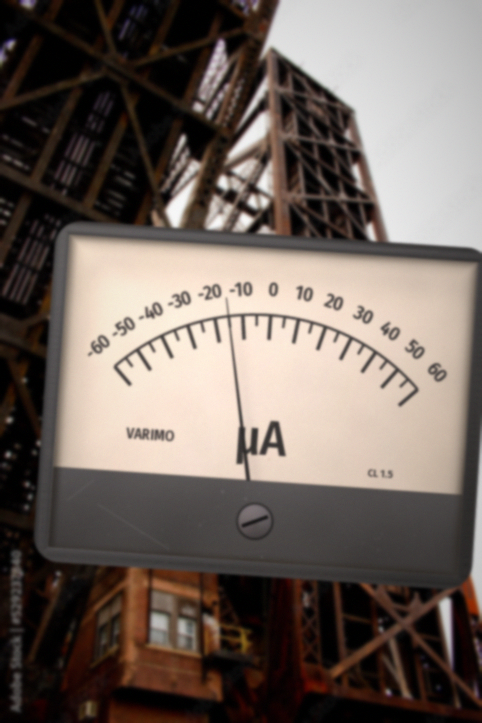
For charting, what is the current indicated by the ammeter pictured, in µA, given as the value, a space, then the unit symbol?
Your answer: -15 µA
